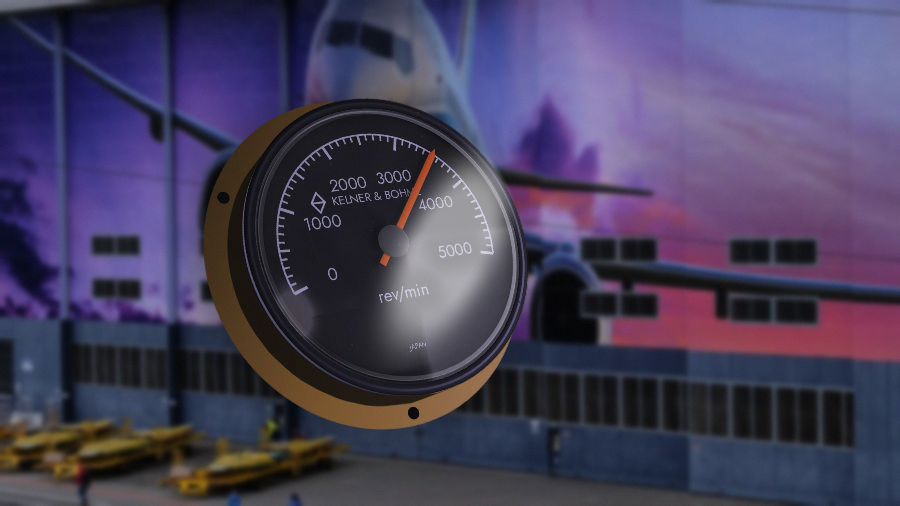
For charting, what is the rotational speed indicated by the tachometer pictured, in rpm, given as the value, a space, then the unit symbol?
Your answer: 3500 rpm
